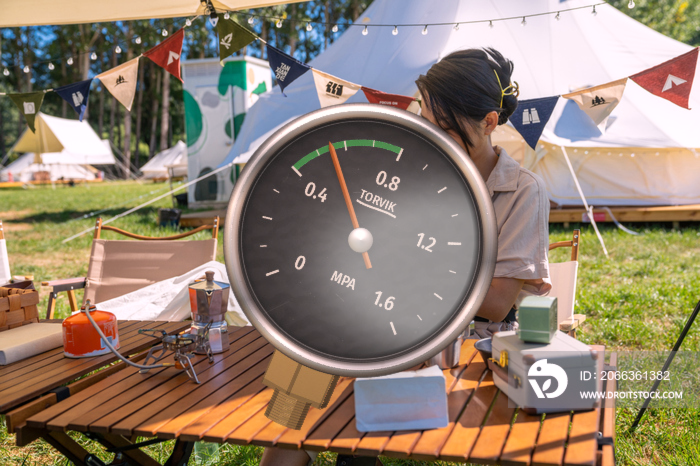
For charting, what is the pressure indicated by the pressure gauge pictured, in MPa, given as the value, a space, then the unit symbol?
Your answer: 0.55 MPa
